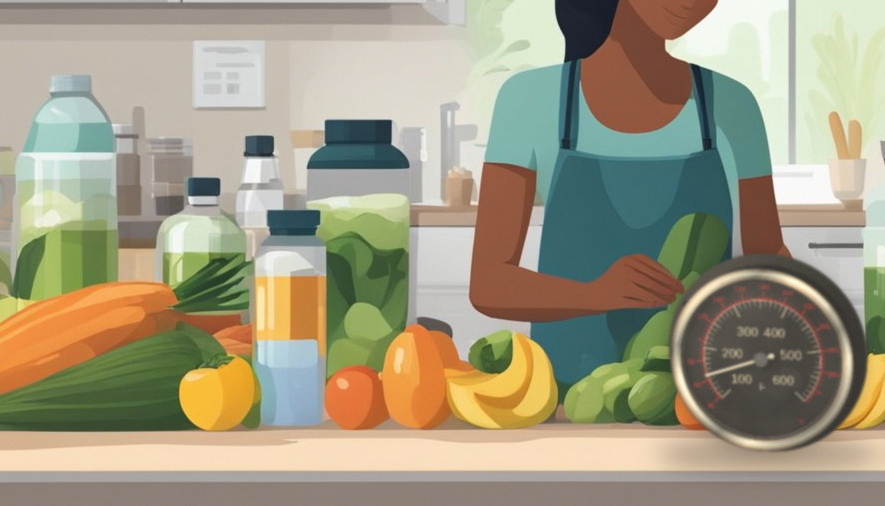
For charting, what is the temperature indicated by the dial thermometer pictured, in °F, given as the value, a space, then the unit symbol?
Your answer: 150 °F
